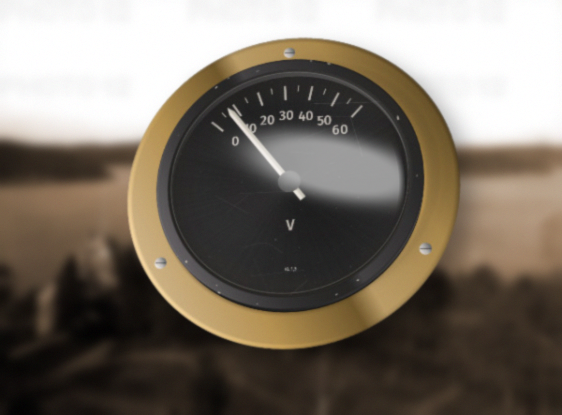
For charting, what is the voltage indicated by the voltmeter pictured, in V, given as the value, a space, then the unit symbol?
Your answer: 7.5 V
